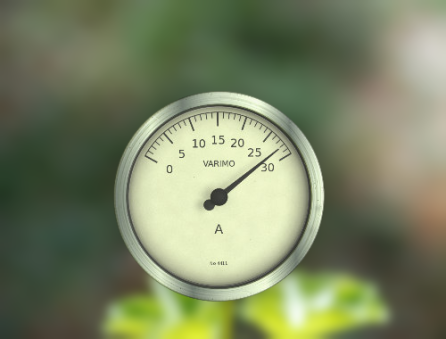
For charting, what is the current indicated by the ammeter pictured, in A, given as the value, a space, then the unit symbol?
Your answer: 28 A
